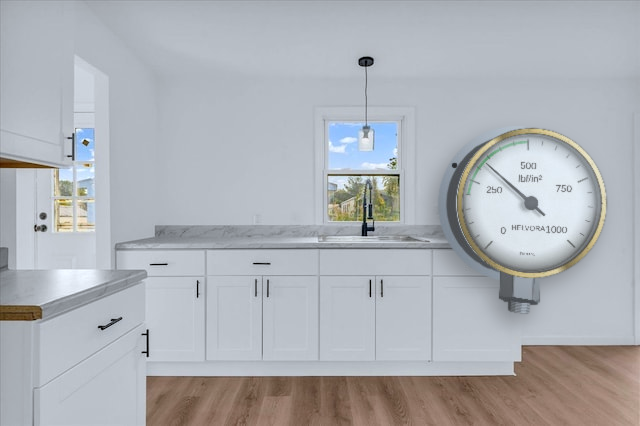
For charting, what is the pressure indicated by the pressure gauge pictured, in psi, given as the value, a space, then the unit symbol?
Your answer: 325 psi
